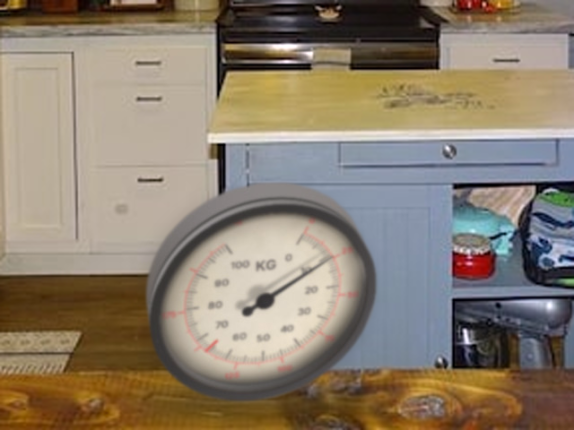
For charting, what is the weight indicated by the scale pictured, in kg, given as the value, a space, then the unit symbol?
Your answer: 10 kg
